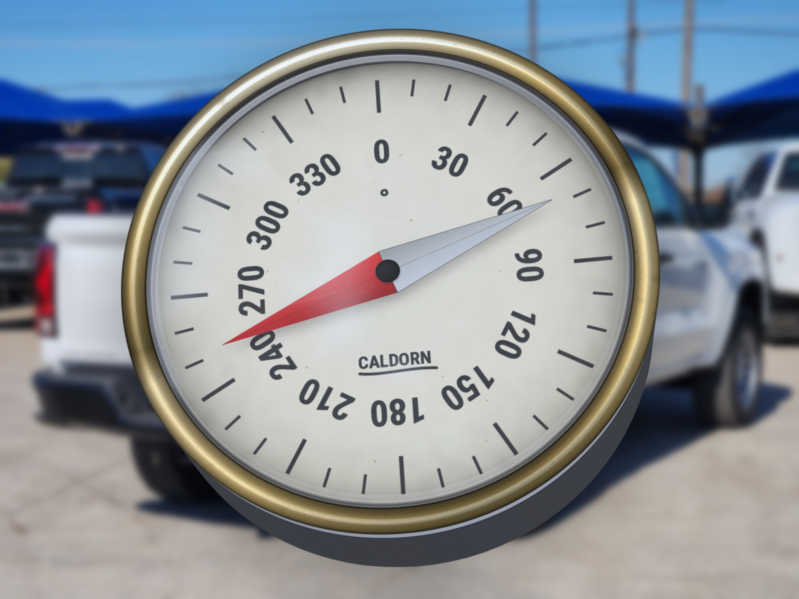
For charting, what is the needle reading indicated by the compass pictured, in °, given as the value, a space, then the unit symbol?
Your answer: 250 °
